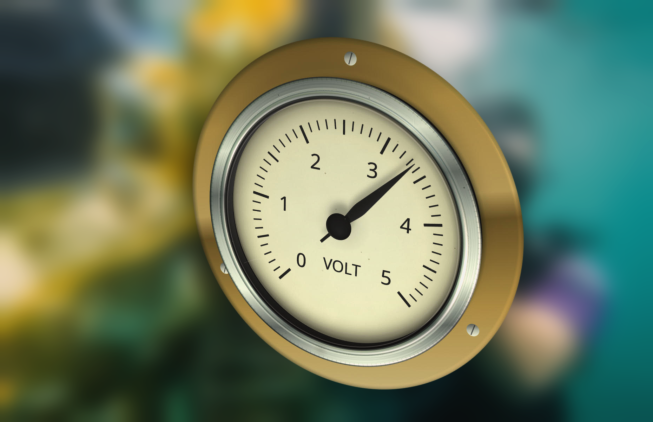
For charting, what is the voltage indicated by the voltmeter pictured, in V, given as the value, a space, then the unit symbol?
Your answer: 3.35 V
